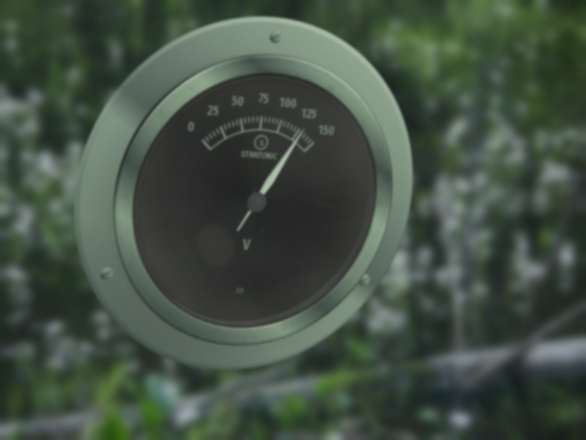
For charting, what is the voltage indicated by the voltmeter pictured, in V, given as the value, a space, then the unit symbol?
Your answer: 125 V
